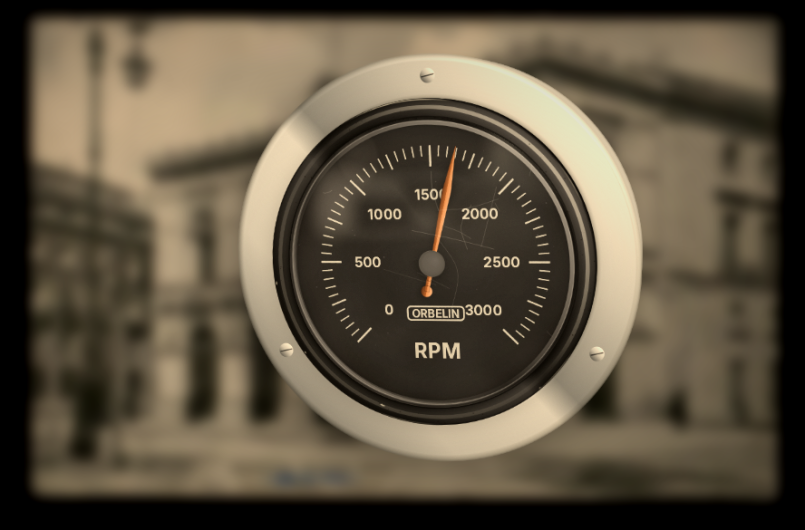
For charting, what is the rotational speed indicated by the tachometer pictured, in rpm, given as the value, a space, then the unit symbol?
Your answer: 1650 rpm
